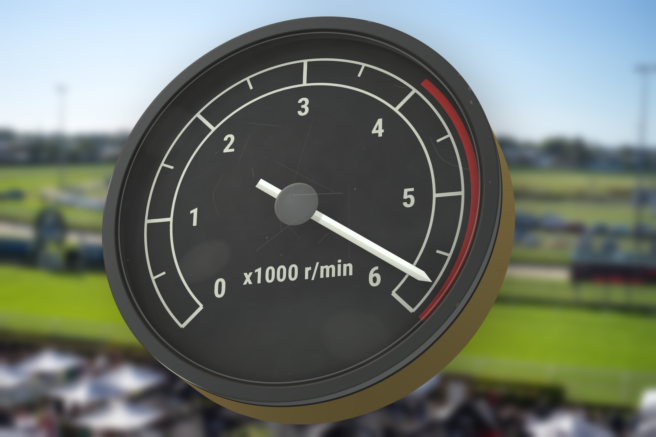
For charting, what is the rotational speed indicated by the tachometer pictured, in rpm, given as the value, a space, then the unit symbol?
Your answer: 5750 rpm
